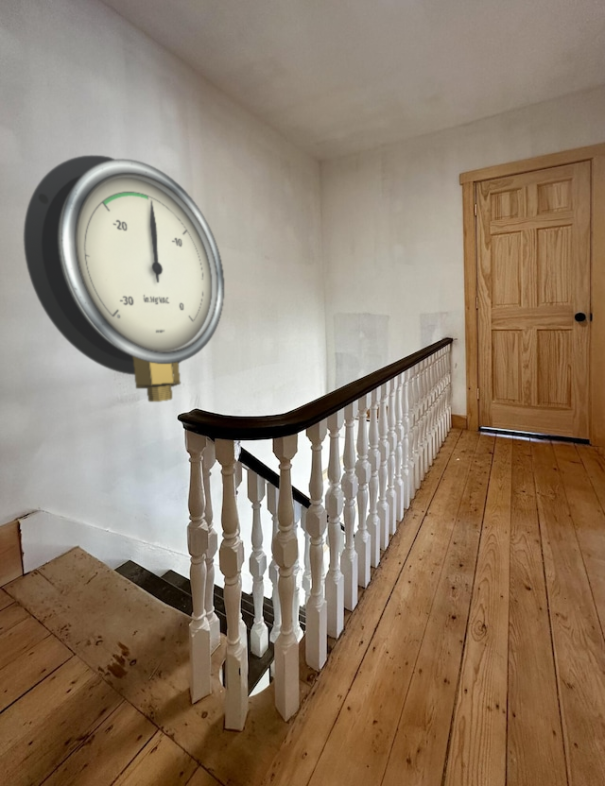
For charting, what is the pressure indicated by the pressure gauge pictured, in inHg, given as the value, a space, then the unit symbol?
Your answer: -15 inHg
